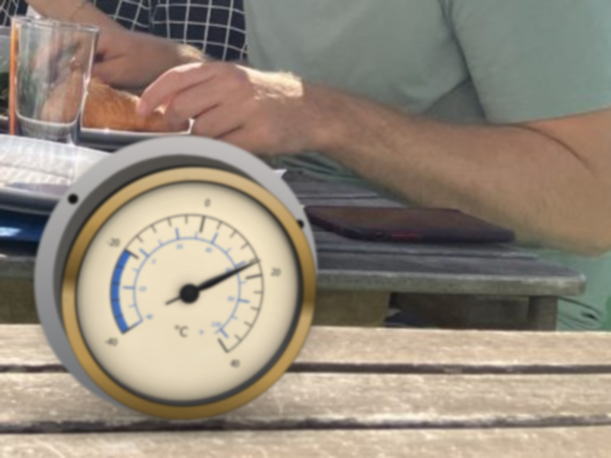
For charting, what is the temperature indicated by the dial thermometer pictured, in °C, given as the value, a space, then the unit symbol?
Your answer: 16 °C
